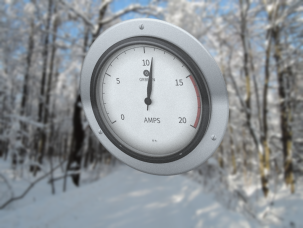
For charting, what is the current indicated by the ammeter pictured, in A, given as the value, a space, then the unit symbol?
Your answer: 11 A
